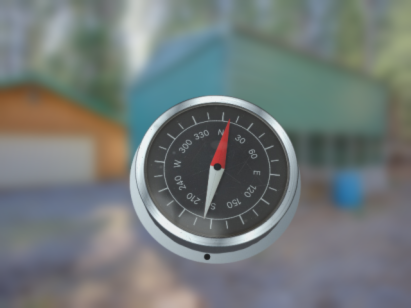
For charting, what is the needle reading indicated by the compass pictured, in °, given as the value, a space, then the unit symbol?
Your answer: 7.5 °
